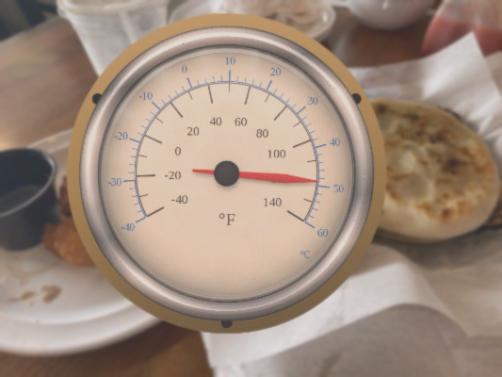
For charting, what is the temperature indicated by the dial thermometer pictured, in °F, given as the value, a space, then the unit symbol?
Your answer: 120 °F
